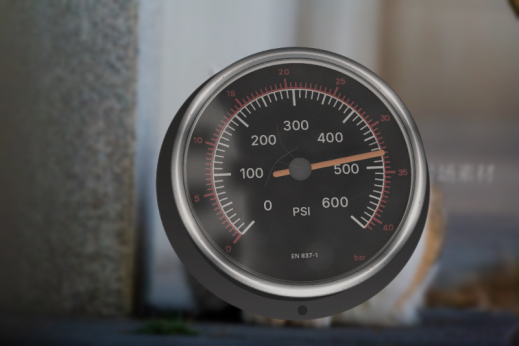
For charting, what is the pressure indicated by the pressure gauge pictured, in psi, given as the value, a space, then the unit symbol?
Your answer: 480 psi
